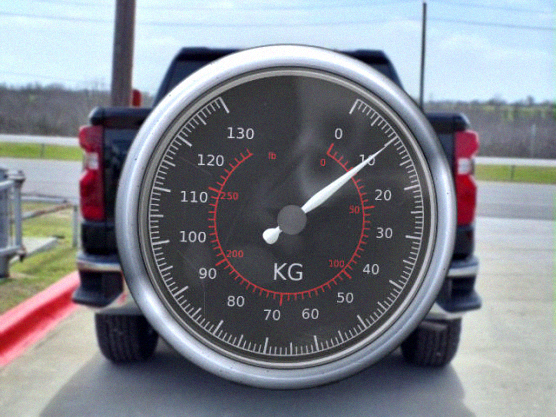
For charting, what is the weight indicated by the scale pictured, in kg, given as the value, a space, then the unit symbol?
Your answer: 10 kg
